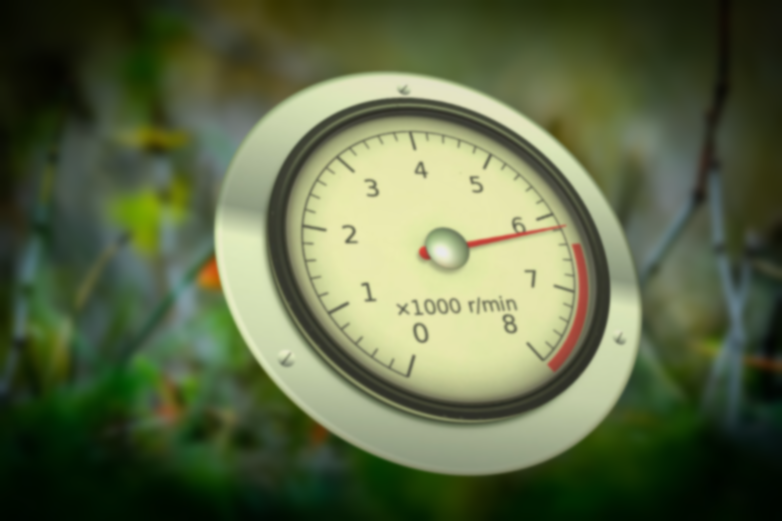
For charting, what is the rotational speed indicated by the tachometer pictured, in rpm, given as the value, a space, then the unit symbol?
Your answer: 6200 rpm
